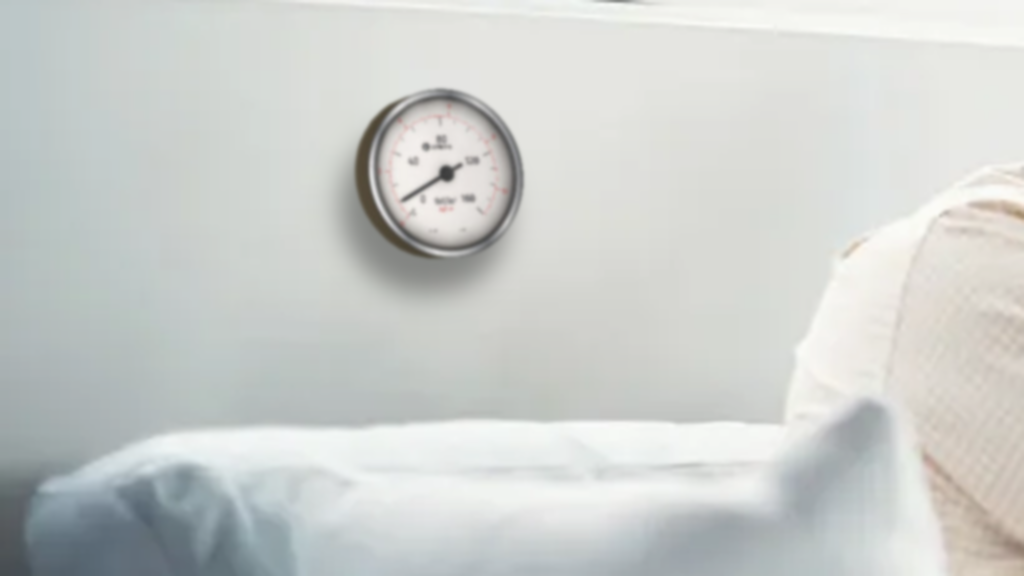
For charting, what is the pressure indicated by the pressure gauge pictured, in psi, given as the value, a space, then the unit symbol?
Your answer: 10 psi
